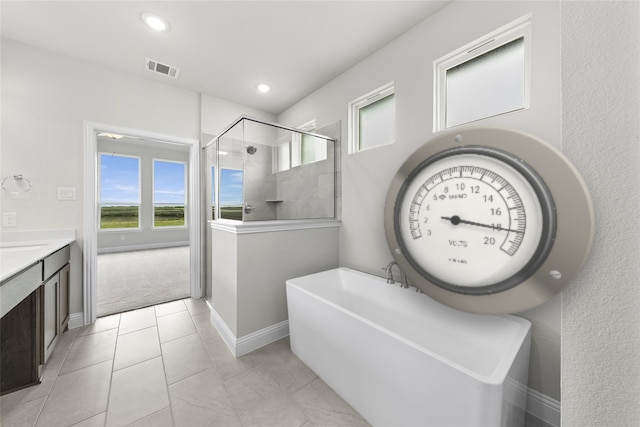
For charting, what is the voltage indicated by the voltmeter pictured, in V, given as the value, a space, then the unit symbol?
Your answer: 18 V
